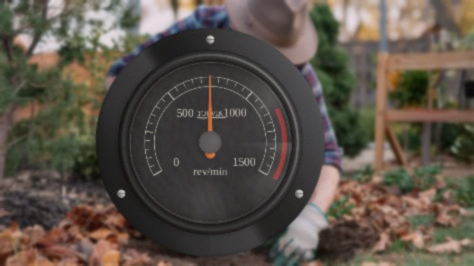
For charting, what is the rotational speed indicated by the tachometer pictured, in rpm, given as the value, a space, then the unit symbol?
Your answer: 750 rpm
